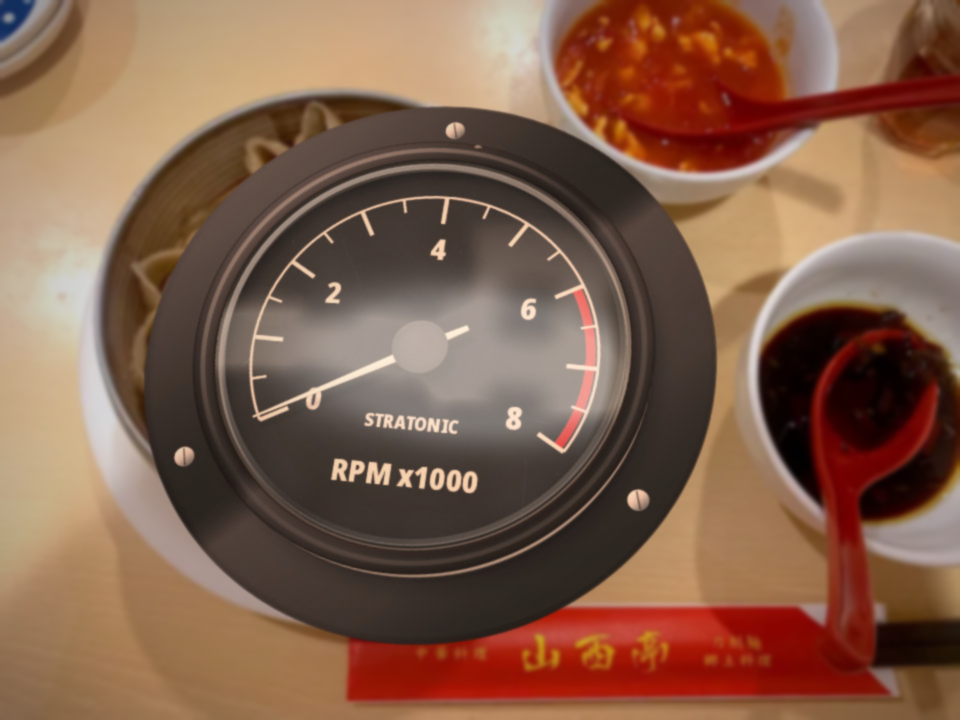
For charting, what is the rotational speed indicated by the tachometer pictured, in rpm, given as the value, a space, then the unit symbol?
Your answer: 0 rpm
